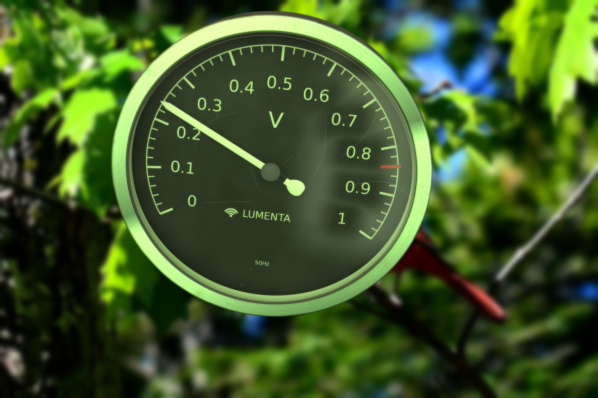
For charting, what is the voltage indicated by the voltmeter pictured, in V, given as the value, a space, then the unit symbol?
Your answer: 0.24 V
